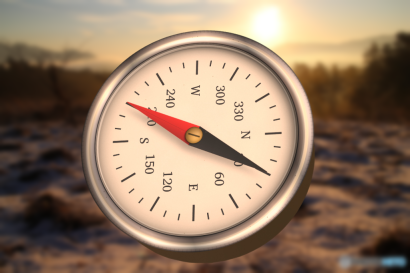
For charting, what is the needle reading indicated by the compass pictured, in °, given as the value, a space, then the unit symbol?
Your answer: 210 °
